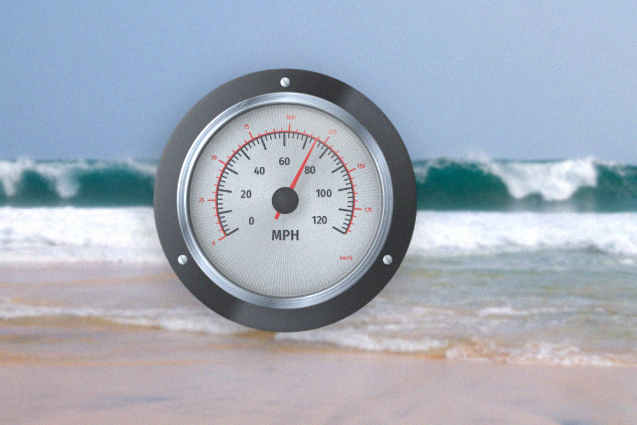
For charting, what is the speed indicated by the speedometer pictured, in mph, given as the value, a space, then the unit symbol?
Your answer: 74 mph
